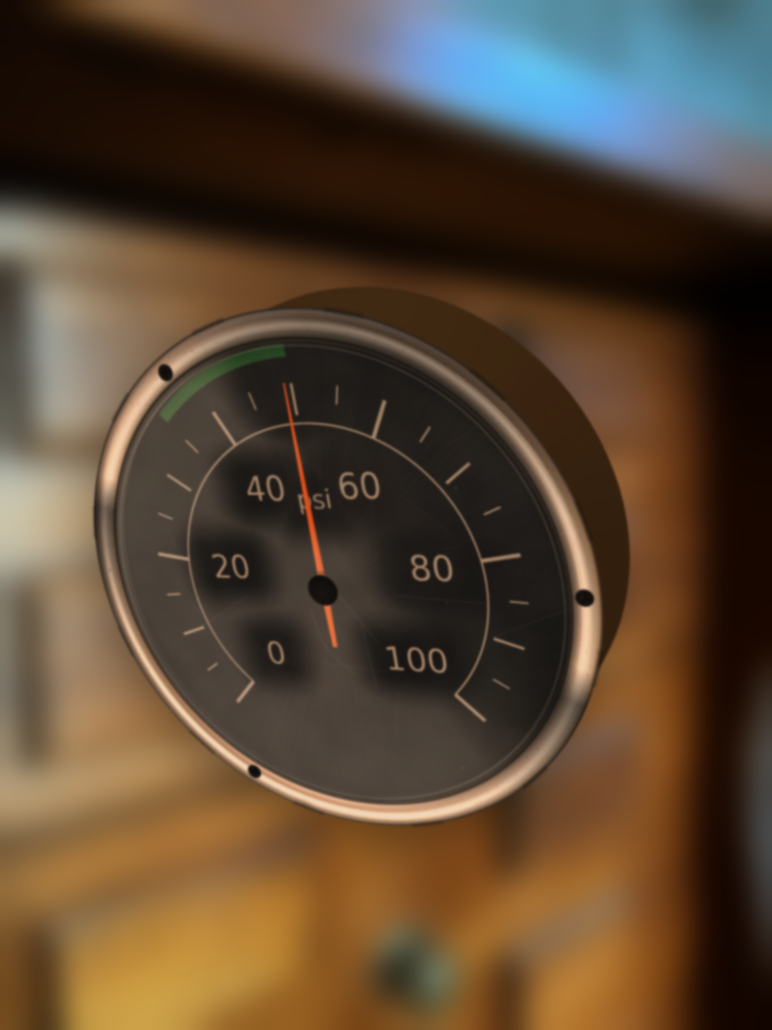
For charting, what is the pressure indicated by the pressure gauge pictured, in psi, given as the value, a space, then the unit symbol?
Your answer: 50 psi
